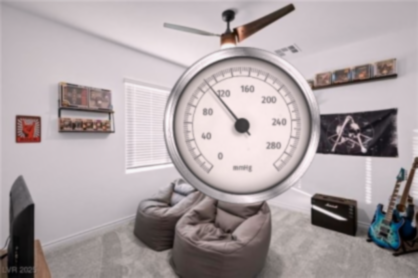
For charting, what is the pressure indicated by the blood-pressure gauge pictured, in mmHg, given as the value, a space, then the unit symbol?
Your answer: 110 mmHg
